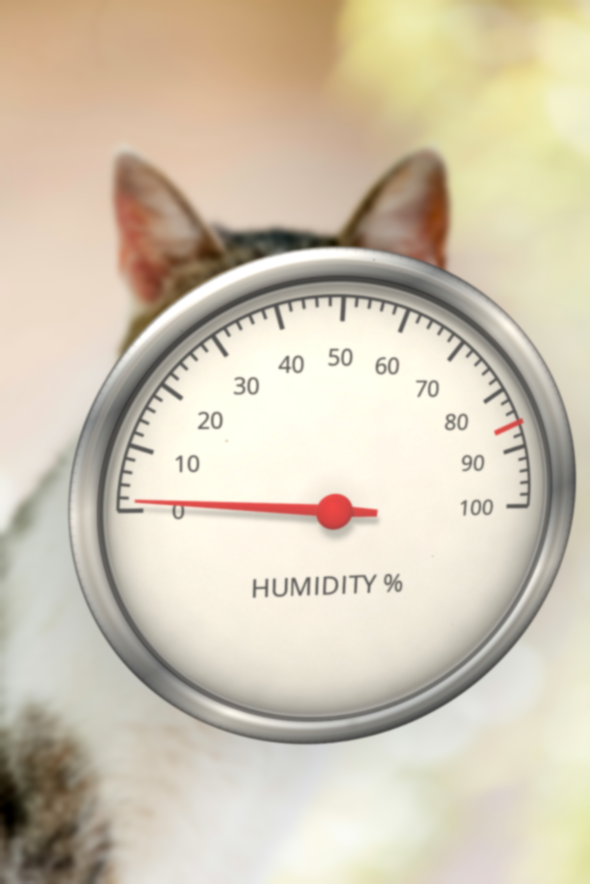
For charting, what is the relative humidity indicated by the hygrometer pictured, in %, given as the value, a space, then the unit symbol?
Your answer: 2 %
